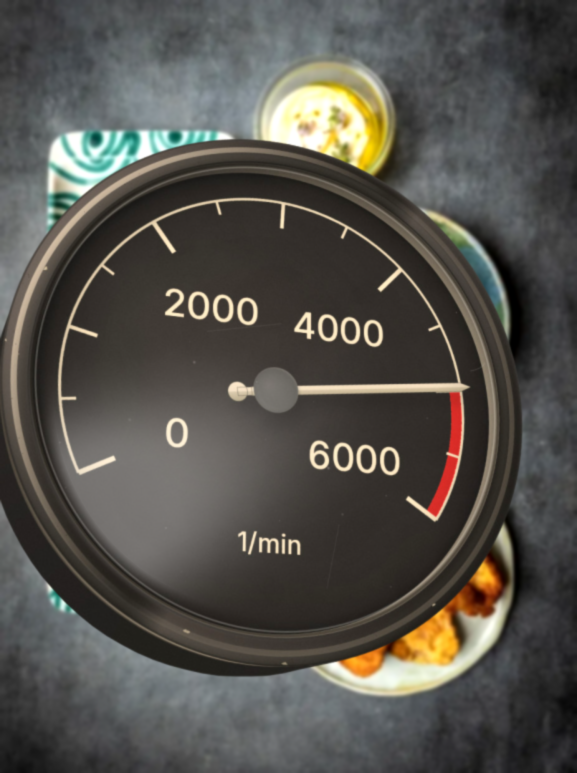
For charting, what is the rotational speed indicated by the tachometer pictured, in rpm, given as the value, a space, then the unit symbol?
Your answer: 5000 rpm
